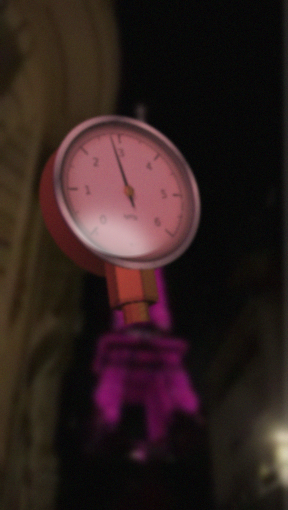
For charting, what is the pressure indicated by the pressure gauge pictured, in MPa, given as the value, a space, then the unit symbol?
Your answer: 2.75 MPa
